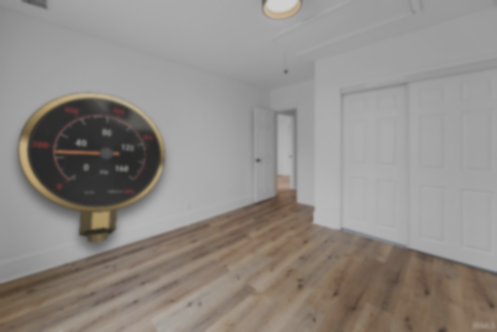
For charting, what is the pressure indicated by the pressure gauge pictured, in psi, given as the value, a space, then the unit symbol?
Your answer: 25 psi
